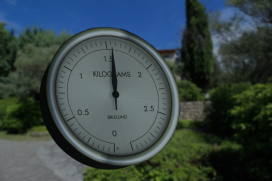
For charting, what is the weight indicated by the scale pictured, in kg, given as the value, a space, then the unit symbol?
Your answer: 1.55 kg
